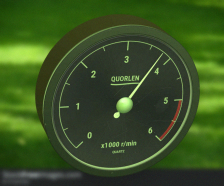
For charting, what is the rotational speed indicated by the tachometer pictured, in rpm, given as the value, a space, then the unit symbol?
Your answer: 3750 rpm
